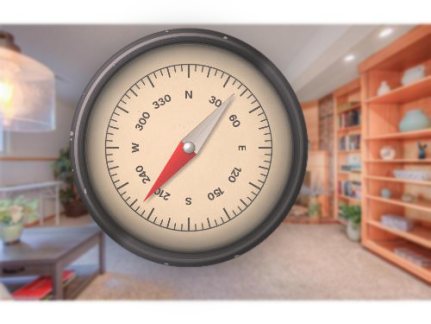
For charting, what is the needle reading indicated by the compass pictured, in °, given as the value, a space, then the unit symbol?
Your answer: 220 °
